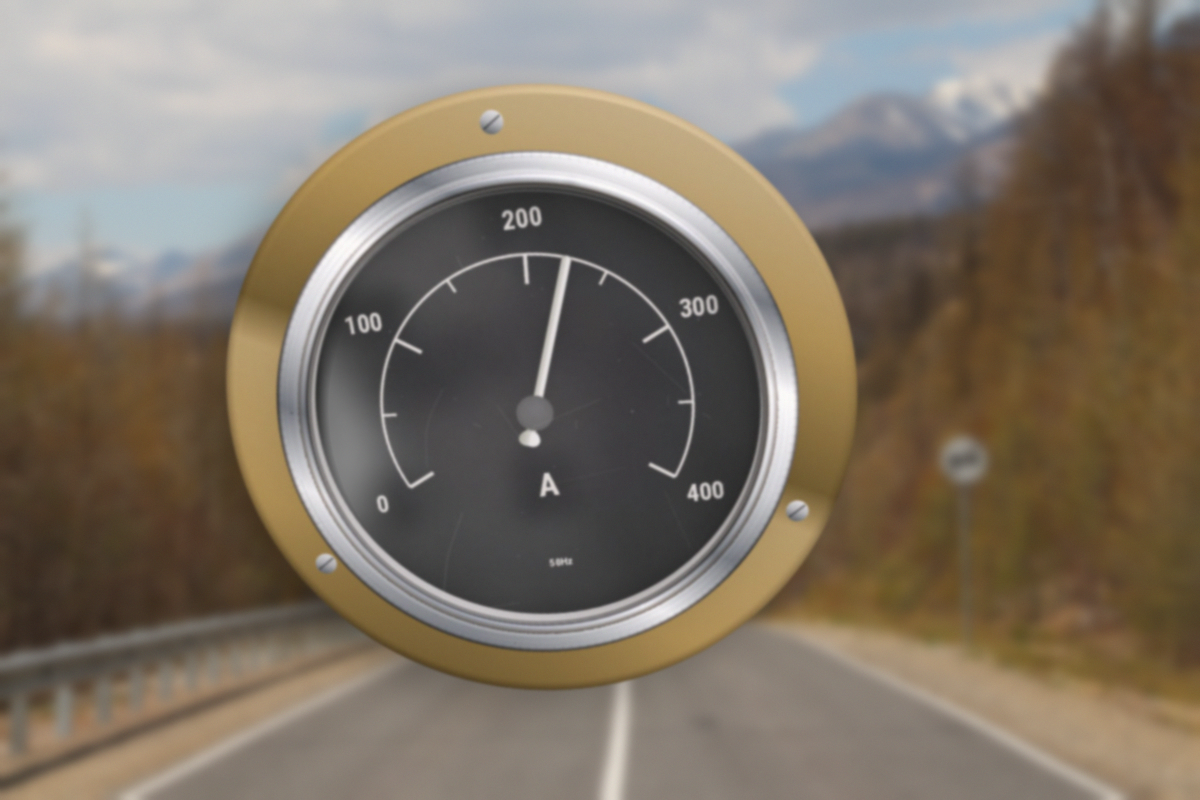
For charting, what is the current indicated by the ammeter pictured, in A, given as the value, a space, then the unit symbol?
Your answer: 225 A
